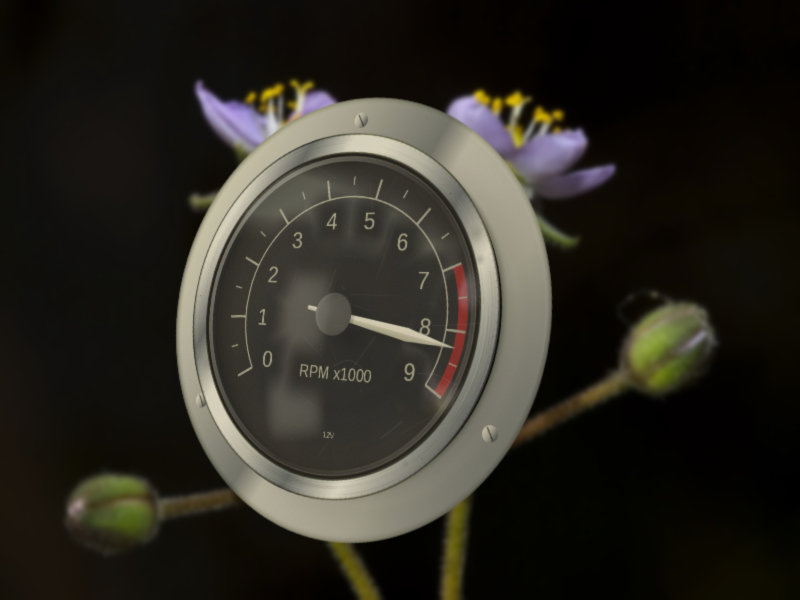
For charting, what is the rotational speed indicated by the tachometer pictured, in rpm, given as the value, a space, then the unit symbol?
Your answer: 8250 rpm
